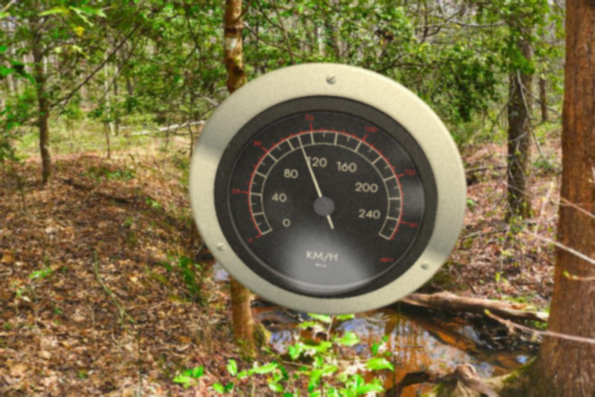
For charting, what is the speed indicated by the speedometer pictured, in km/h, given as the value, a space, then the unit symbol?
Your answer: 110 km/h
